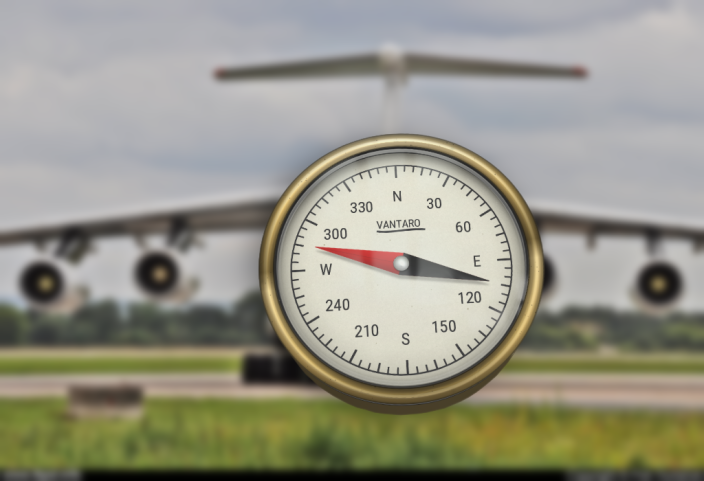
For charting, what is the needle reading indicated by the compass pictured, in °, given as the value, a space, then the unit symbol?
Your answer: 285 °
